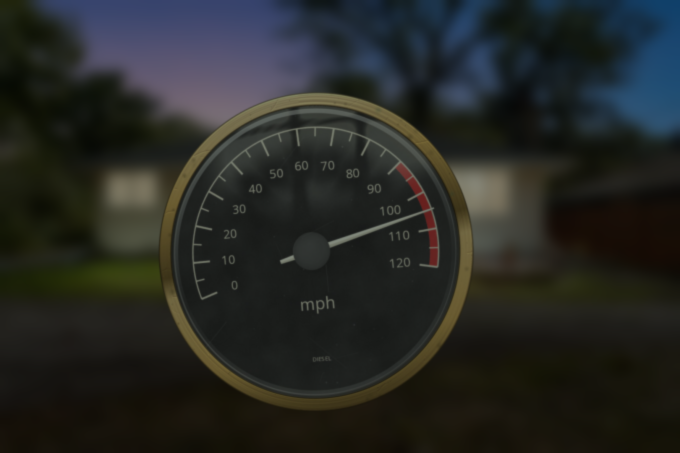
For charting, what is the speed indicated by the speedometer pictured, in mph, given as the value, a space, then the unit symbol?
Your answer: 105 mph
